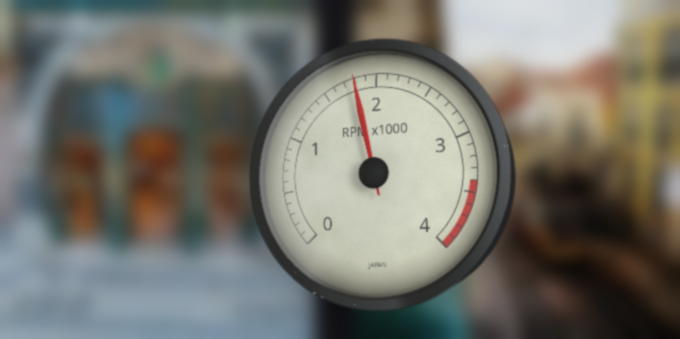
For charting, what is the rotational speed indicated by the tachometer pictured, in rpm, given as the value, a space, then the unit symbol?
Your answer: 1800 rpm
